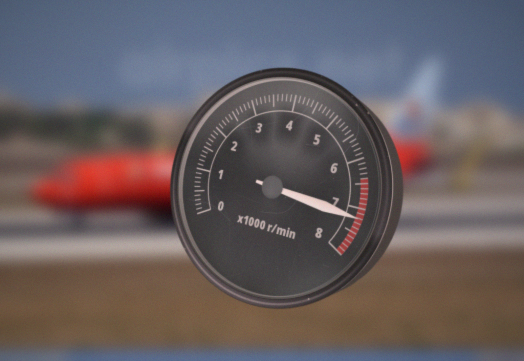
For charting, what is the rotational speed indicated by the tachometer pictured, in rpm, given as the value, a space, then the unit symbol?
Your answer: 7200 rpm
